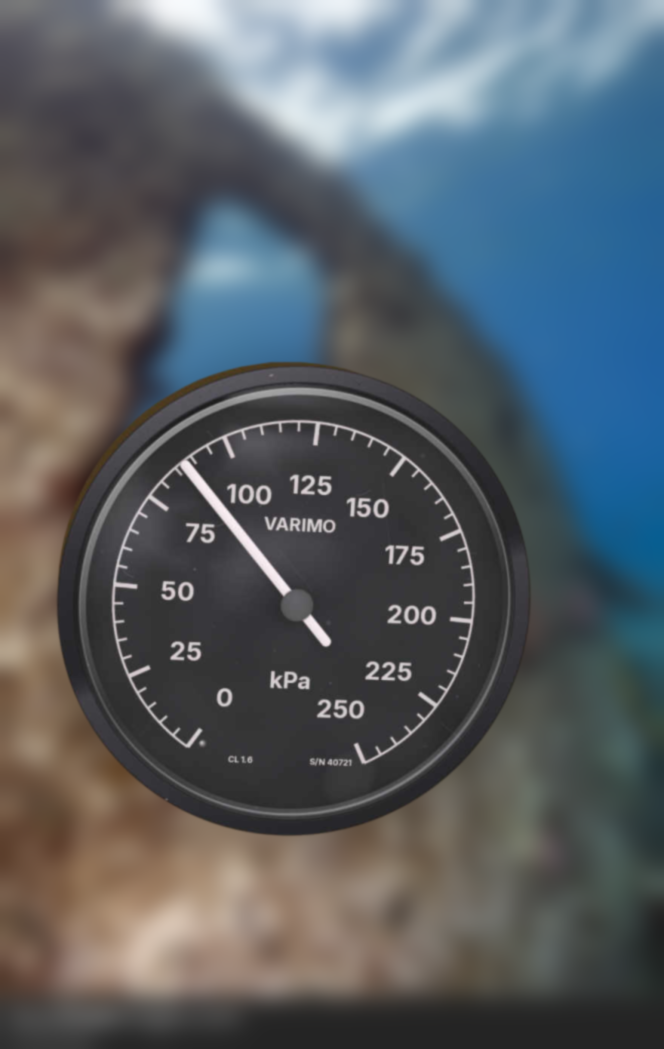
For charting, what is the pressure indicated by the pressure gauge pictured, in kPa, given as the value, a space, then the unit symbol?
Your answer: 87.5 kPa
